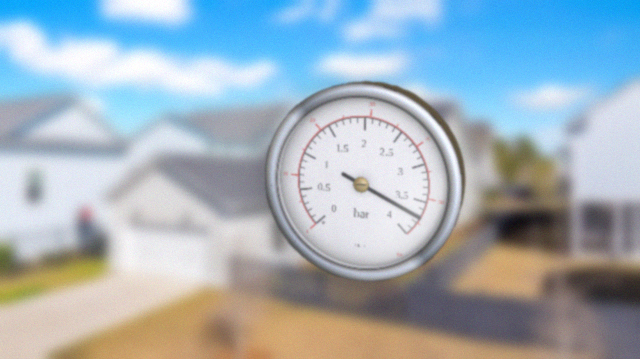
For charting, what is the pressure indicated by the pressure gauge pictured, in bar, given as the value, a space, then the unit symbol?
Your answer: 3.7 bar
